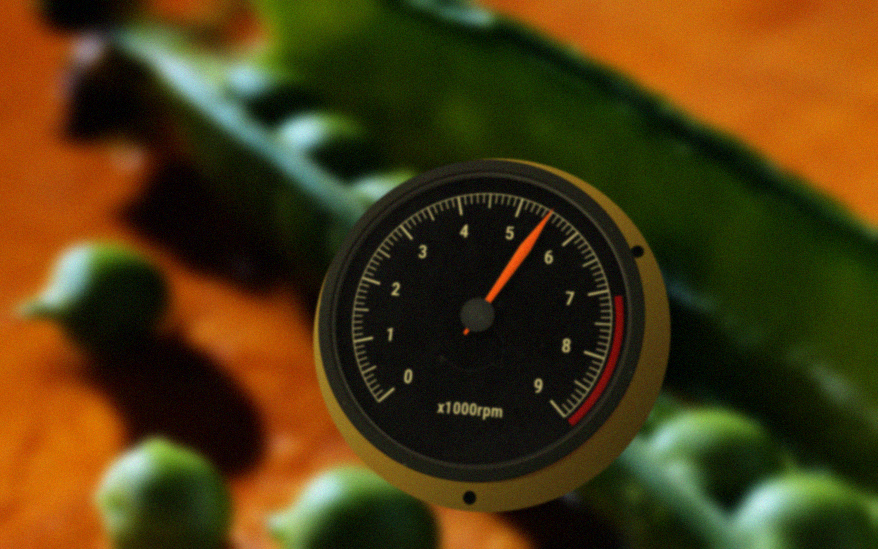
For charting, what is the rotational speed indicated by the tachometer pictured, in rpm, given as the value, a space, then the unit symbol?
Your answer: 5500 rpm
